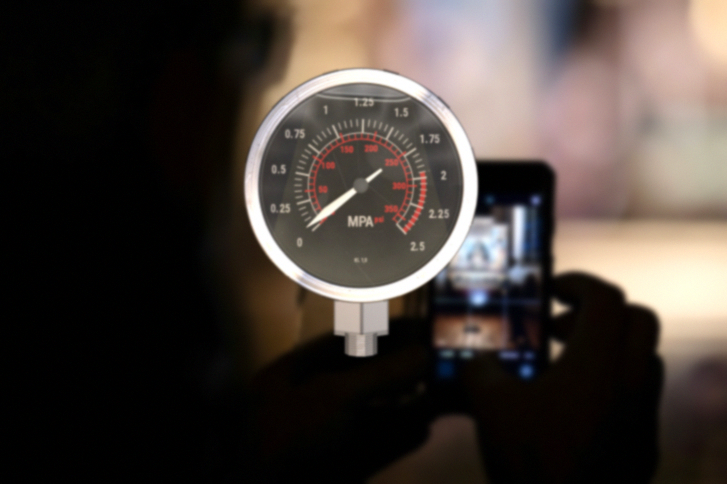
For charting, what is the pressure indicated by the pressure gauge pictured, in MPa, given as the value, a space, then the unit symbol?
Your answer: 0.05 MPa
